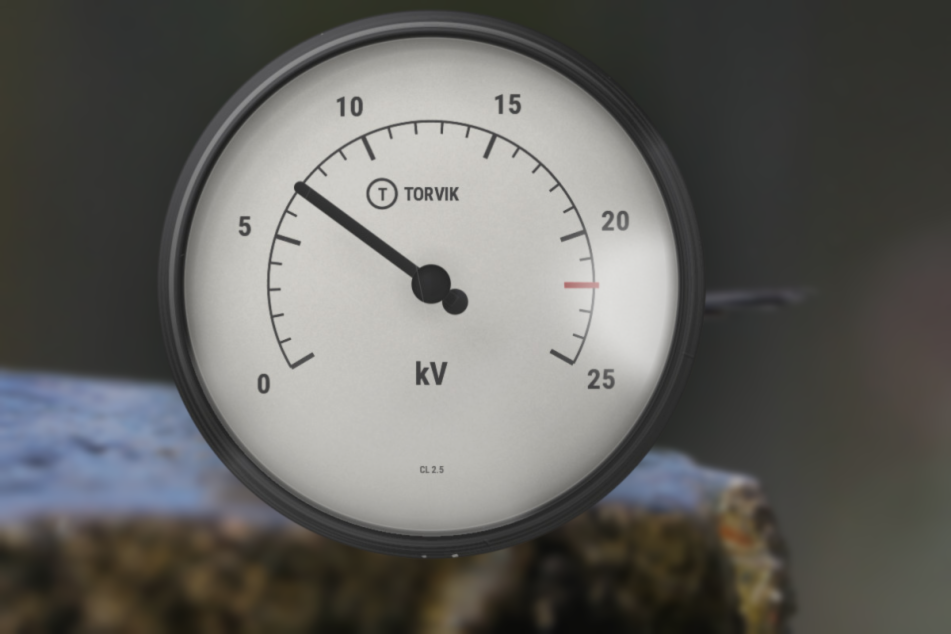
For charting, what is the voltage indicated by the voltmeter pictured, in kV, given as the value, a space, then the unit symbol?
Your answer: 7 kV
